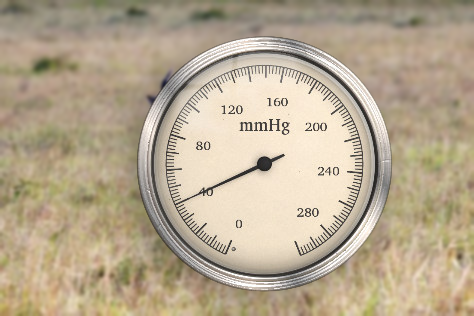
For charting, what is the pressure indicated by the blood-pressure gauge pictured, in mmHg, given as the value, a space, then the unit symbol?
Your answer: 40 mmHg
